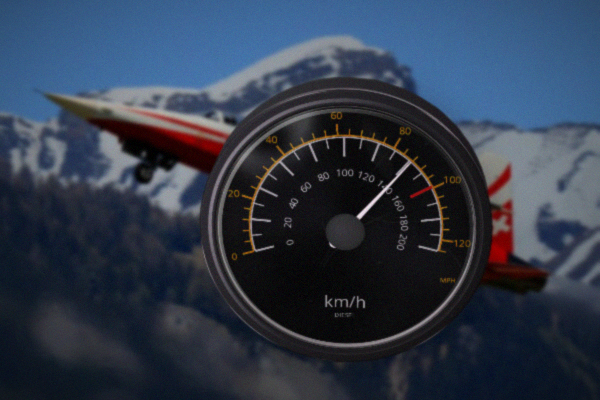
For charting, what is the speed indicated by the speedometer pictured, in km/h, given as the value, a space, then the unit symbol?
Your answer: 140 km/h
